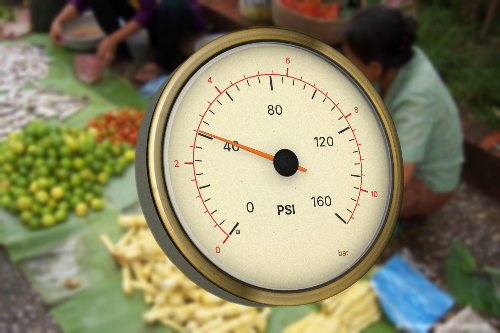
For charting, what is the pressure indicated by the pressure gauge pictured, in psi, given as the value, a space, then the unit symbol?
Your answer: 40 psi
